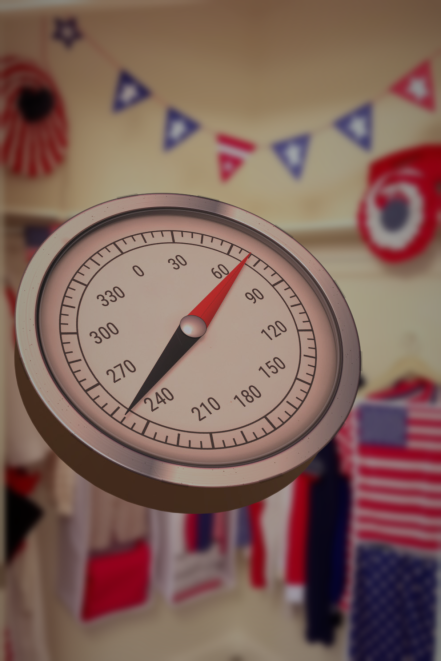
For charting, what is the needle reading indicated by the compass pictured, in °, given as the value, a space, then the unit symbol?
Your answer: 70 °
